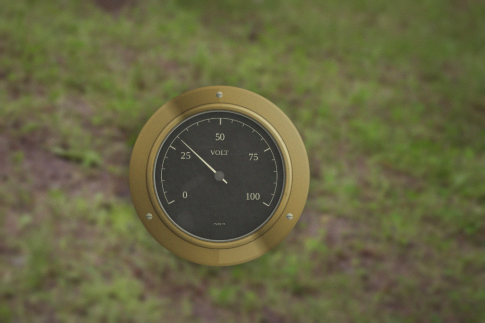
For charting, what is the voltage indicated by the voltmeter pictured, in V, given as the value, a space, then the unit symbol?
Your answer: 30 V
